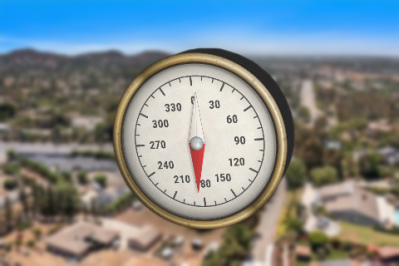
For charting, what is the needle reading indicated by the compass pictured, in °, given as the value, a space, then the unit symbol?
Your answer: 185 °
